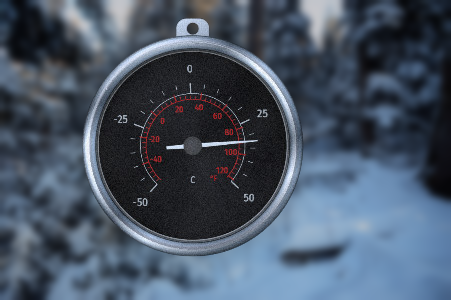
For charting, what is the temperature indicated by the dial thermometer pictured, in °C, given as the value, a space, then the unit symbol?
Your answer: 32.5 °C
